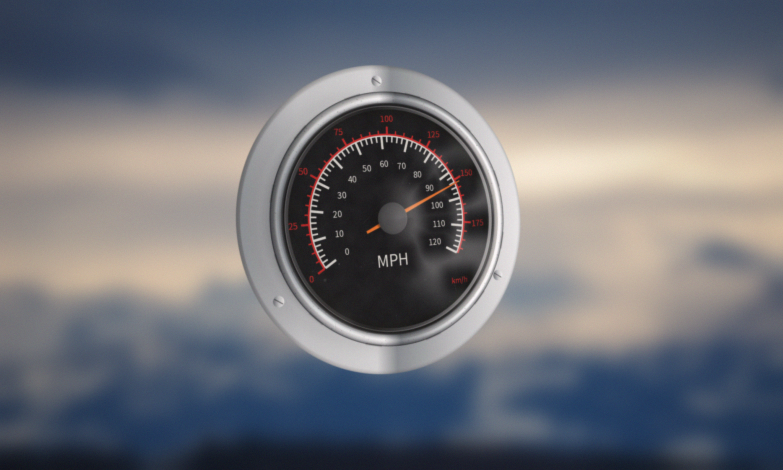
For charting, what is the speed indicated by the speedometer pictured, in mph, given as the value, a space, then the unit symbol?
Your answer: 94 mph
